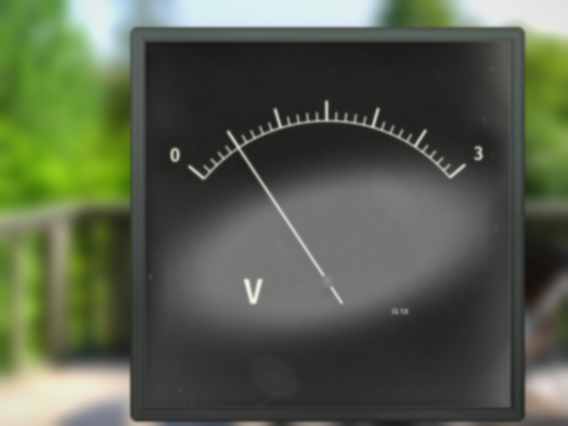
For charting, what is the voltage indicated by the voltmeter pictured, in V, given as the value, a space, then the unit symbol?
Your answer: 0.5 V
